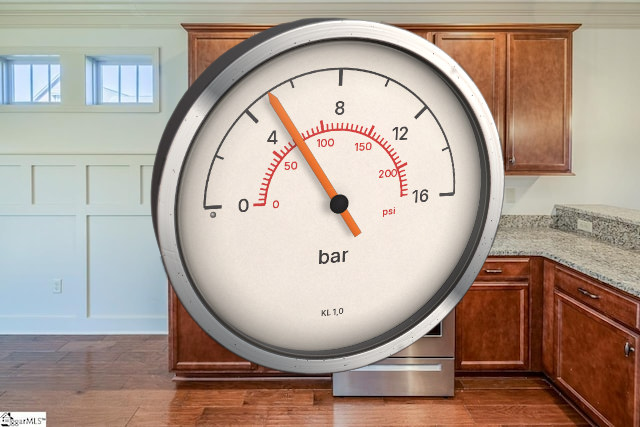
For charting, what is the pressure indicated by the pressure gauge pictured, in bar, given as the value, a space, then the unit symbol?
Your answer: 5 bar
